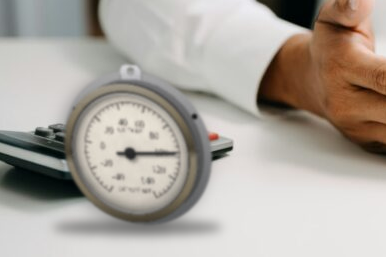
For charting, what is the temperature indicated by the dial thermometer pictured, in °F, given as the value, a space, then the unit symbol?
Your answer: 100 °F
